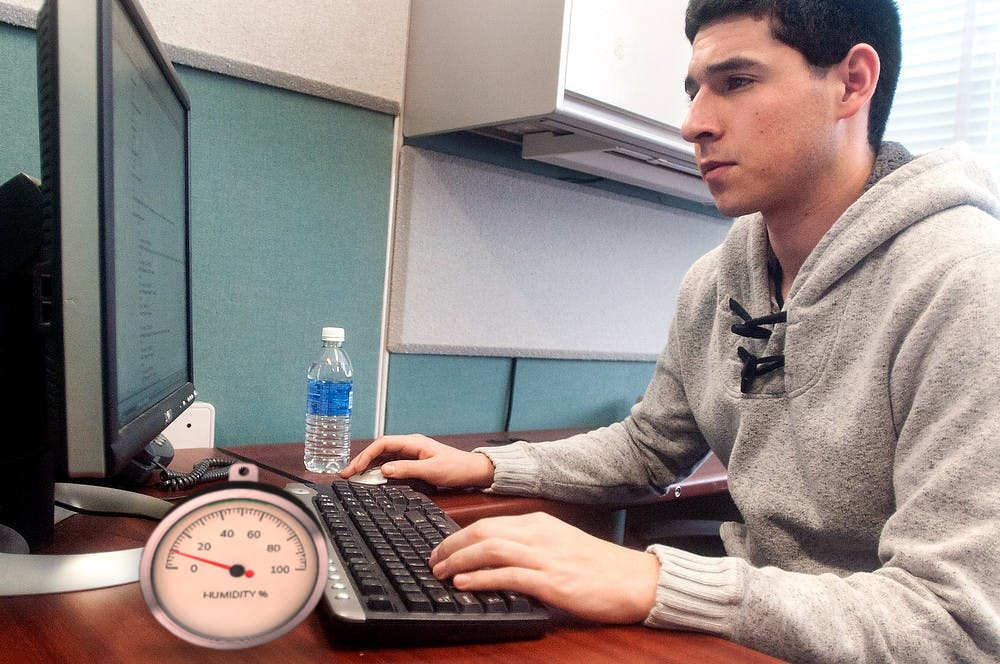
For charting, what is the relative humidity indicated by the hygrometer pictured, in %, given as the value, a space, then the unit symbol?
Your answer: 10 %
